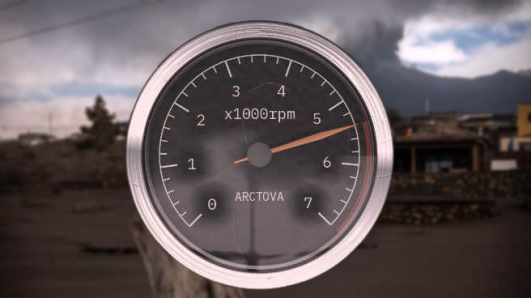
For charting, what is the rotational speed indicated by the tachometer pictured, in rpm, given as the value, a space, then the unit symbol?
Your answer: 5400 rpm
